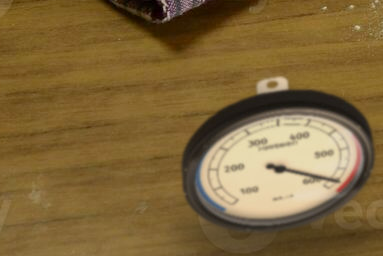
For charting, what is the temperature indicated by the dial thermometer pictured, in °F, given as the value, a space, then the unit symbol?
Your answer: 575 °F
